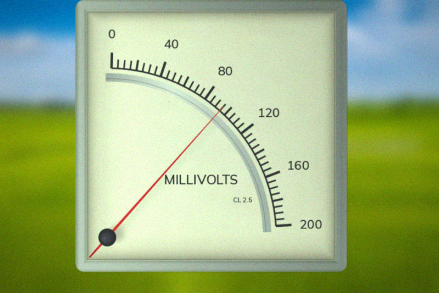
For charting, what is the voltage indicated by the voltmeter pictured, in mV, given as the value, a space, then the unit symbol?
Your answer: 95 mV
